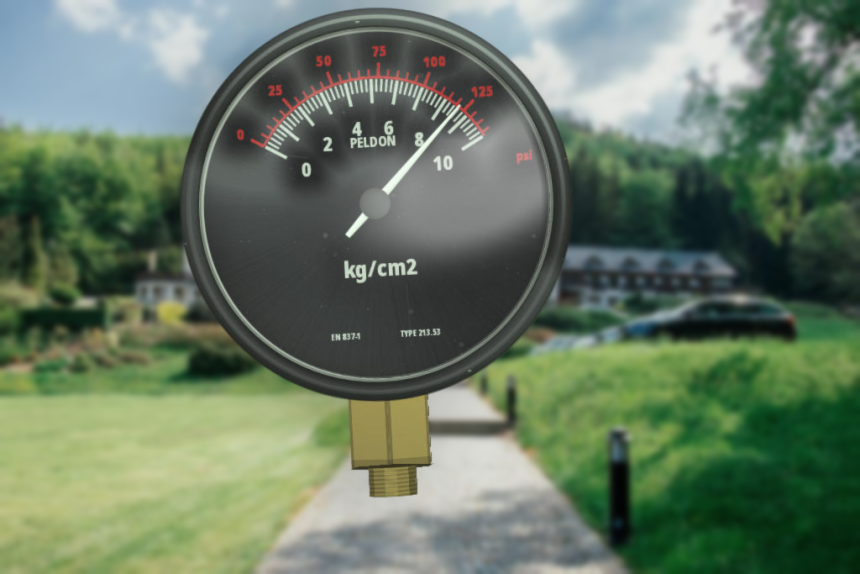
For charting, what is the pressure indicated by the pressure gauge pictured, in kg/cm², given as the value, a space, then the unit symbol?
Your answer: 8.6 kg/cm²
